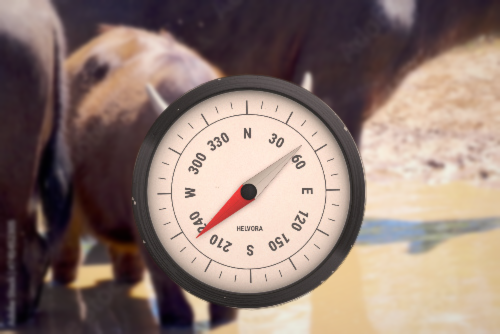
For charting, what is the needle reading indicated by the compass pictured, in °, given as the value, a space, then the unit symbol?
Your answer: 230 °
